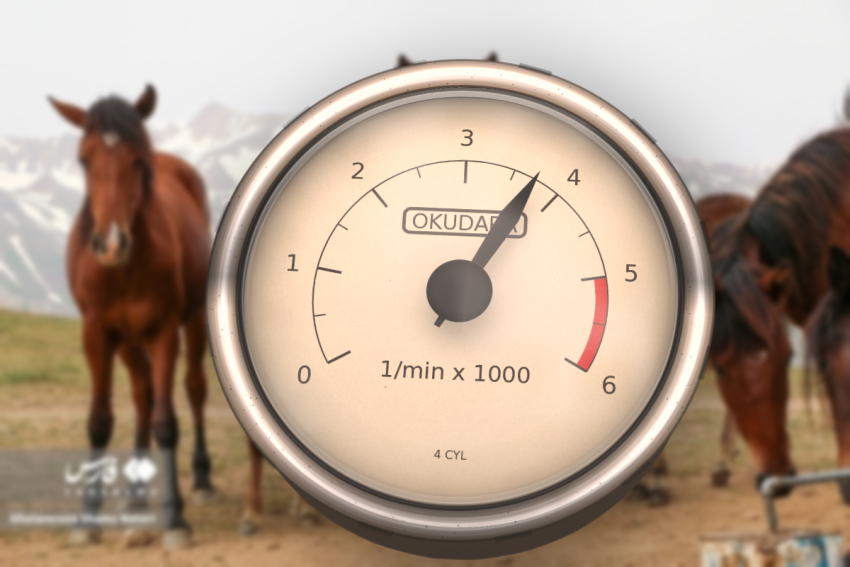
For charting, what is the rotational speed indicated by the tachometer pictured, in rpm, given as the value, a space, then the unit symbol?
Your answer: 3750 rpm
